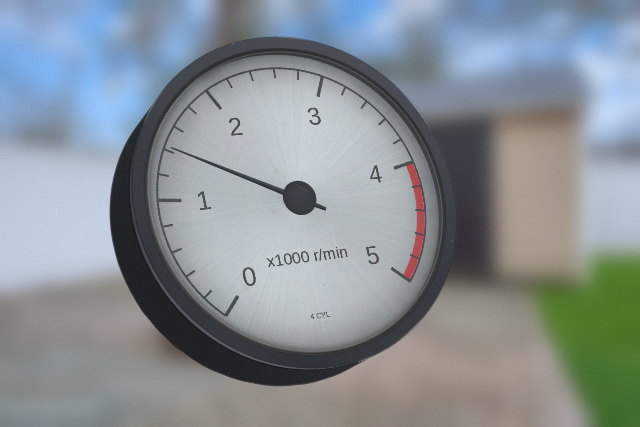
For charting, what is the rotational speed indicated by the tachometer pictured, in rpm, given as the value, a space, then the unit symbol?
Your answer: 1400 rpm
